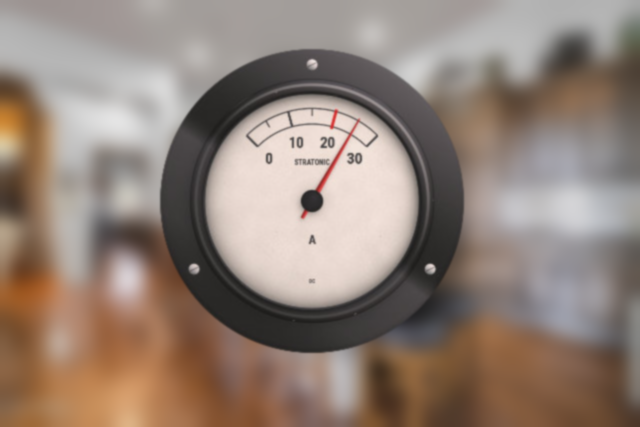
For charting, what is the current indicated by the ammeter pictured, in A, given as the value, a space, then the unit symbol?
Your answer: 25 A
